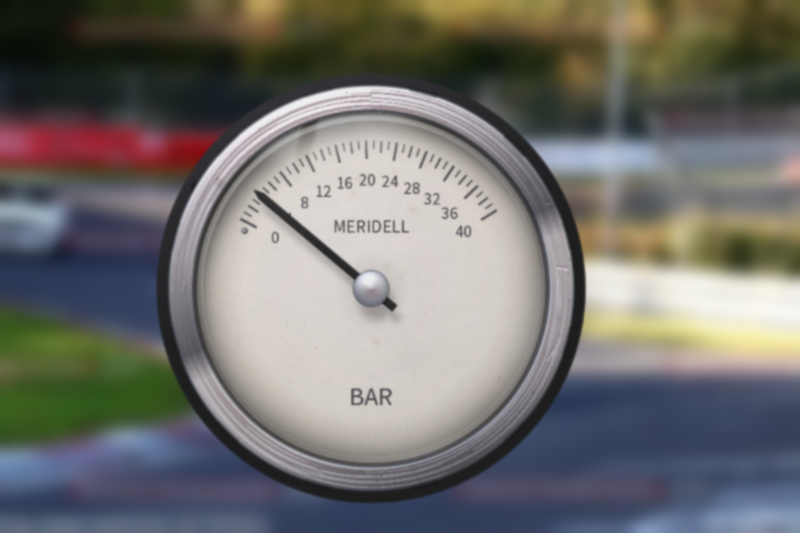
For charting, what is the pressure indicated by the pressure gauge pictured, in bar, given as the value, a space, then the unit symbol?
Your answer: 4 bar
